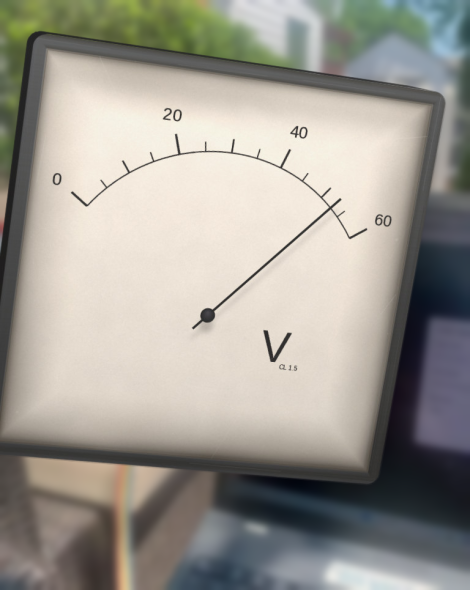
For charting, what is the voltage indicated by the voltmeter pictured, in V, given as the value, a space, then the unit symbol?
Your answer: 52.5 V
